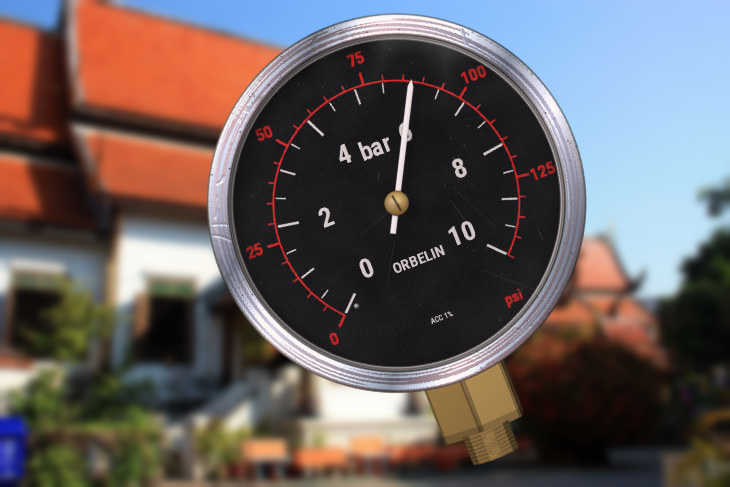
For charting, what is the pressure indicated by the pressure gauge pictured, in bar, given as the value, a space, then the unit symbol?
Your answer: 6 bar
